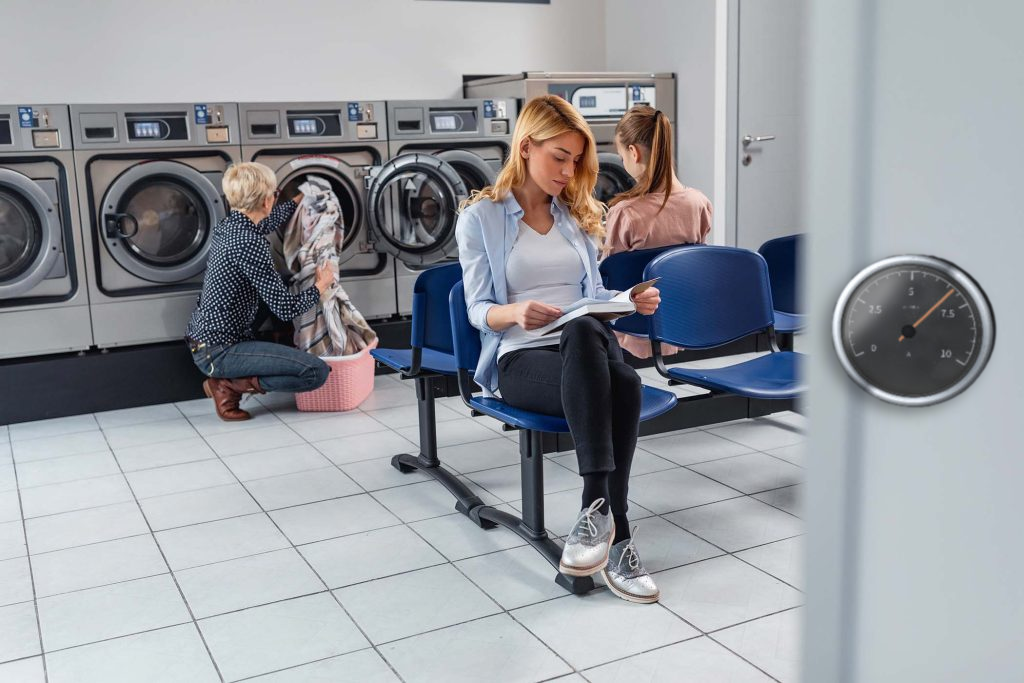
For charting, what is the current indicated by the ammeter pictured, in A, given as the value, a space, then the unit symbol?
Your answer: 6.75 A
